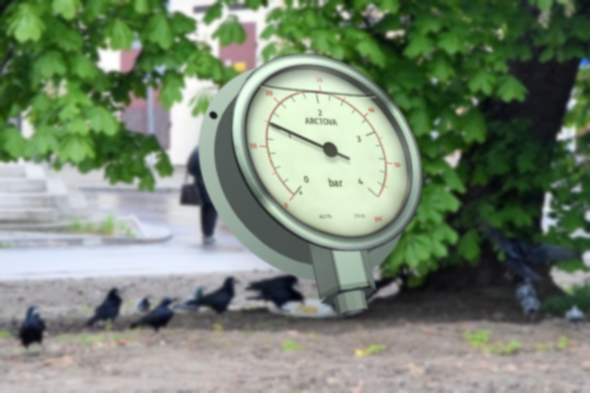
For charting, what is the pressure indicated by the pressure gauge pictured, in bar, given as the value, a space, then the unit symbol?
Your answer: 1 bar
